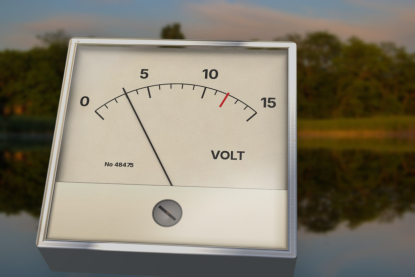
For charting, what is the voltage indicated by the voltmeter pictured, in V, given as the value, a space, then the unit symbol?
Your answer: 3 V
